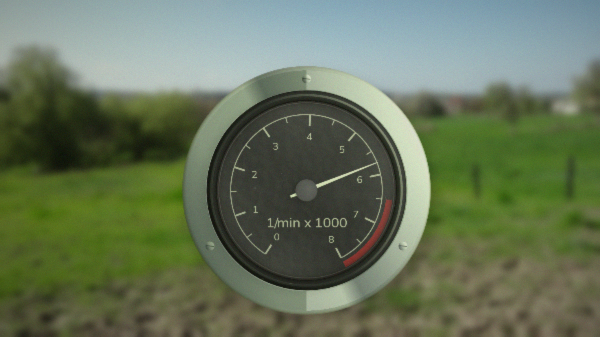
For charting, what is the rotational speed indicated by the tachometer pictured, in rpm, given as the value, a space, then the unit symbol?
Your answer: 5750 rpm
